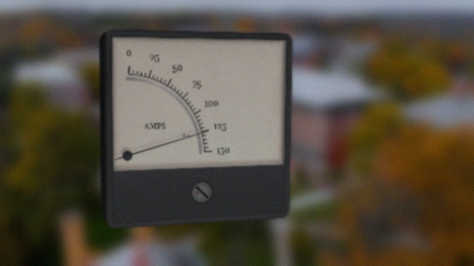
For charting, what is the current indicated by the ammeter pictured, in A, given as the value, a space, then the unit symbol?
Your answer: 125 A
